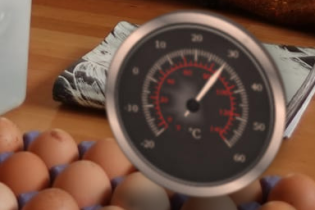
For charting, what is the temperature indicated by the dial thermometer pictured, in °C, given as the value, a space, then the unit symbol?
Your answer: 30 °C
